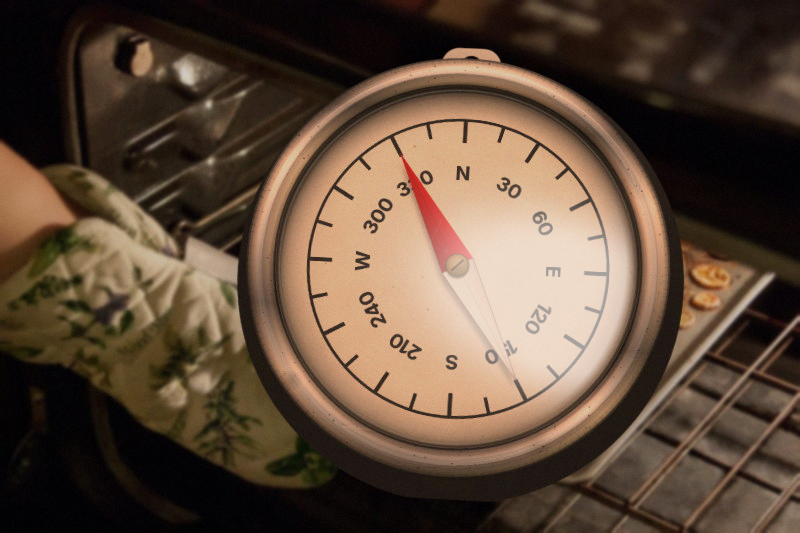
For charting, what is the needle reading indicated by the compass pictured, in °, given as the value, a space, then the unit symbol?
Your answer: 330 °
